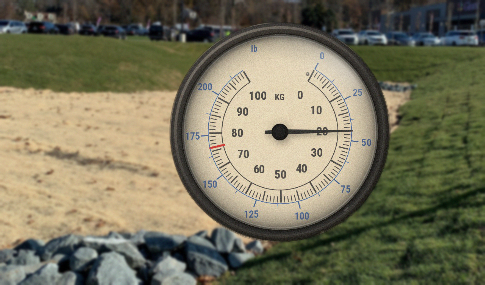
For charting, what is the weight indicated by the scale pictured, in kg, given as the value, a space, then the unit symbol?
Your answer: 20 kg
